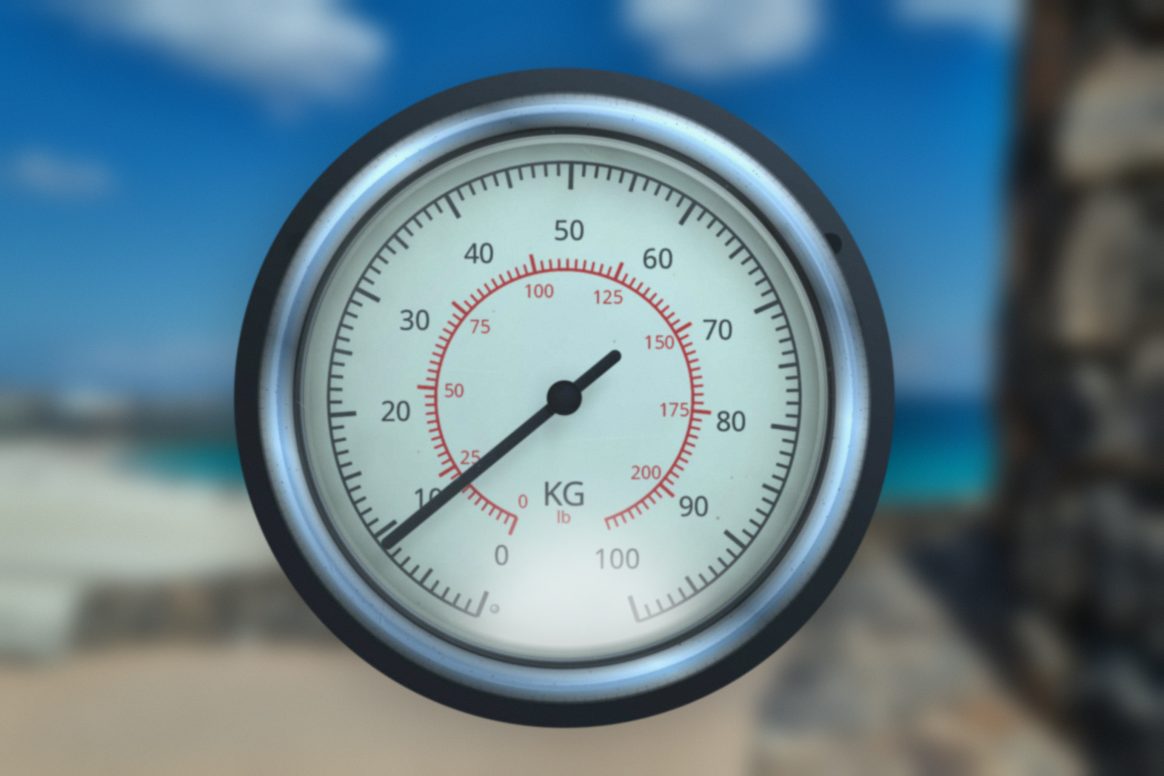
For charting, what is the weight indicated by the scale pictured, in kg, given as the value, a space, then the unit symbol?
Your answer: 9 kg
